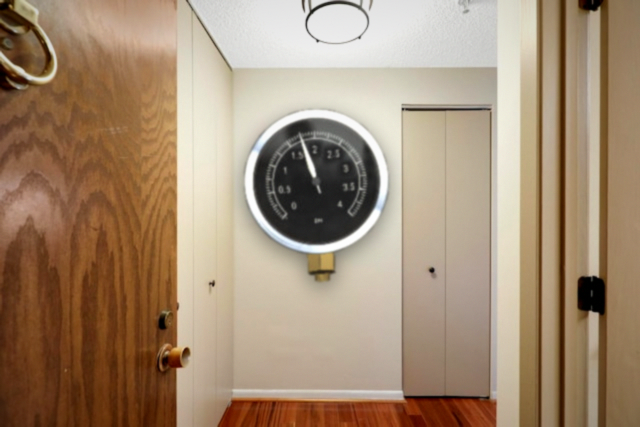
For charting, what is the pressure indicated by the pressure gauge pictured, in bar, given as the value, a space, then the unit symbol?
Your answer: 1.75 bar
